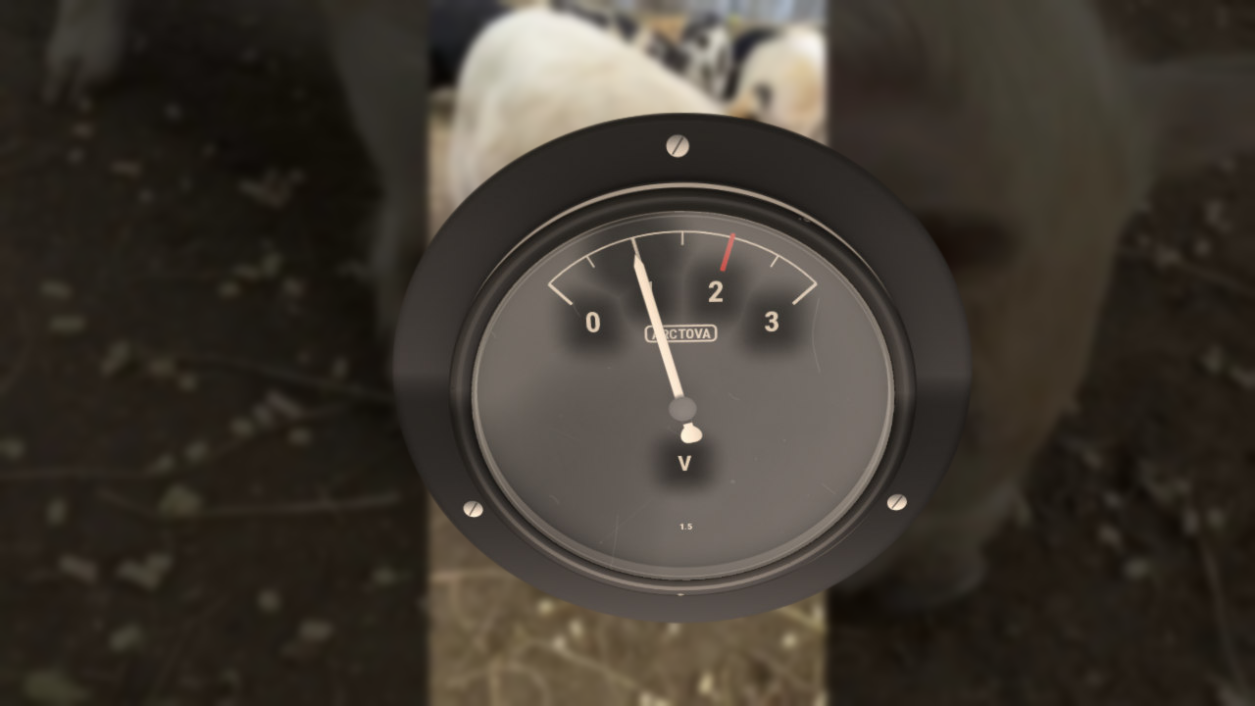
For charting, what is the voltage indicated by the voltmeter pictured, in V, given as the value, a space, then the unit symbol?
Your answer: 1 V
